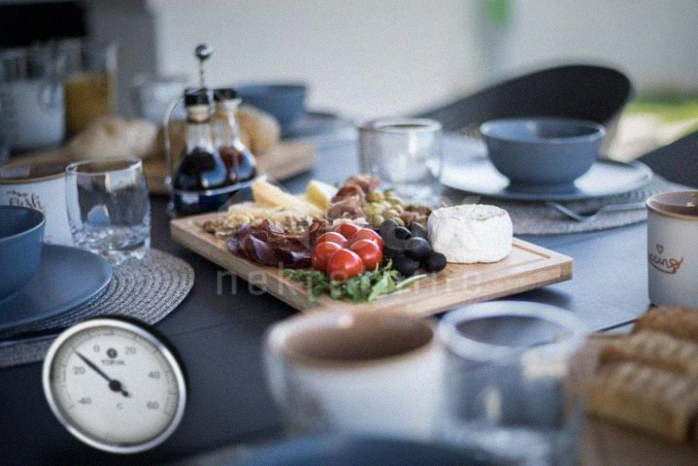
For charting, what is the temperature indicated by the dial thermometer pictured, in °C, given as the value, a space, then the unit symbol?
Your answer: -10 °C
